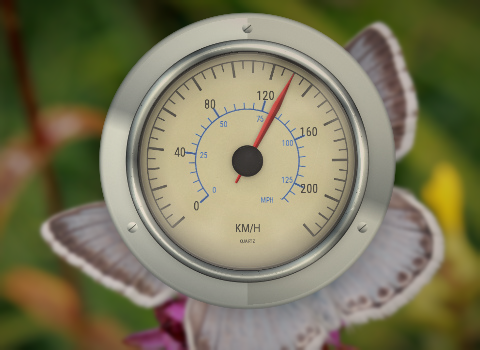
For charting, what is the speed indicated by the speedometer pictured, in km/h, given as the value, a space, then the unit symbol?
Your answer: 130 km/h
